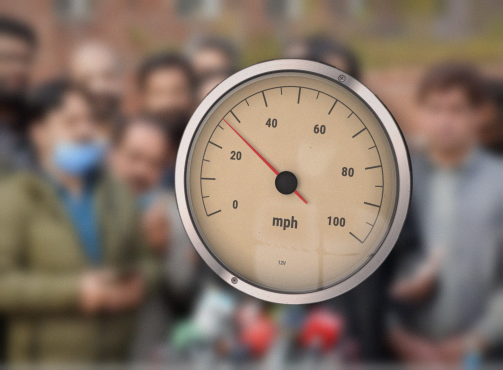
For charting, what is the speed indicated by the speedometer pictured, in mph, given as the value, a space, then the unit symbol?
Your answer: 27.5 mph
